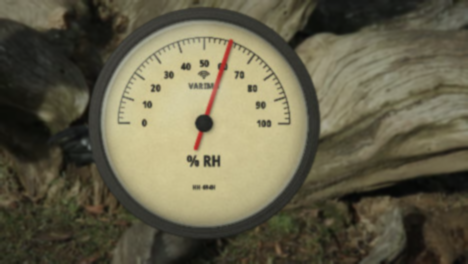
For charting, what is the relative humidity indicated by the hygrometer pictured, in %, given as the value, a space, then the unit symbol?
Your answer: 60 %
